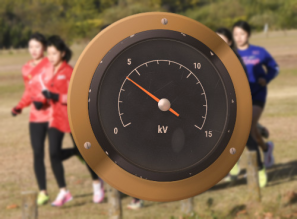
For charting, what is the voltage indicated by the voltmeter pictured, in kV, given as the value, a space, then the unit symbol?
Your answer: 4 kV
